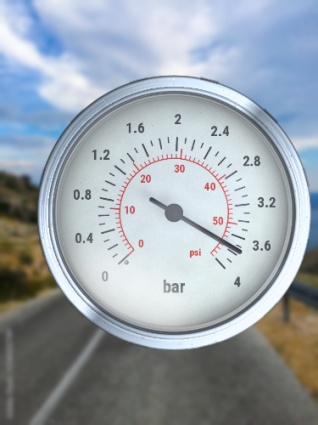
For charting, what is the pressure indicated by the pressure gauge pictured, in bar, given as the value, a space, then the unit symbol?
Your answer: 3.75 bar
